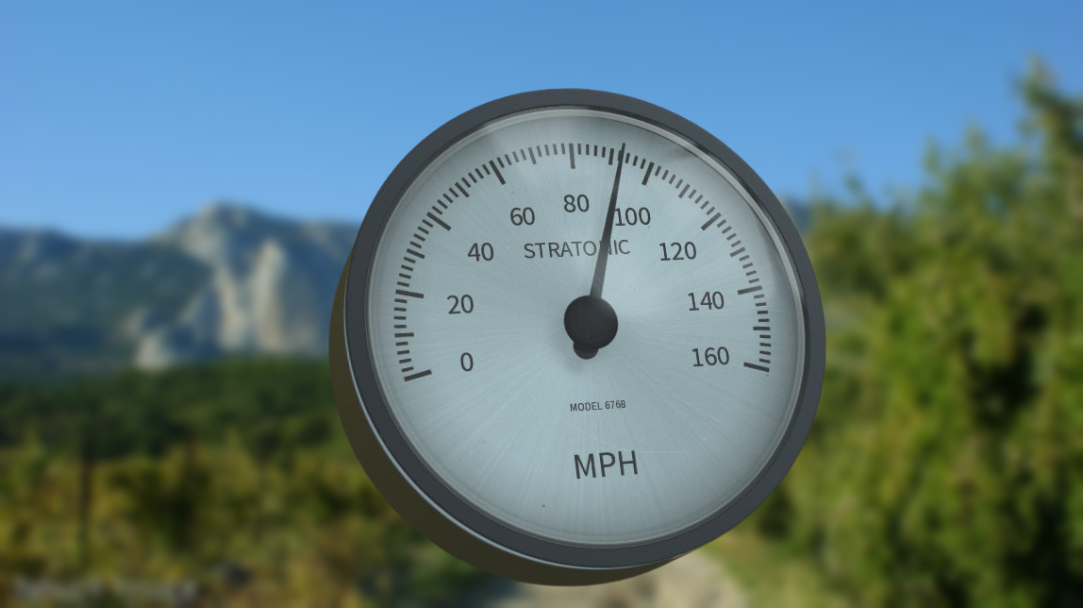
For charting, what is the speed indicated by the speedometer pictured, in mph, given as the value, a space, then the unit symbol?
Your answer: 92 mph
